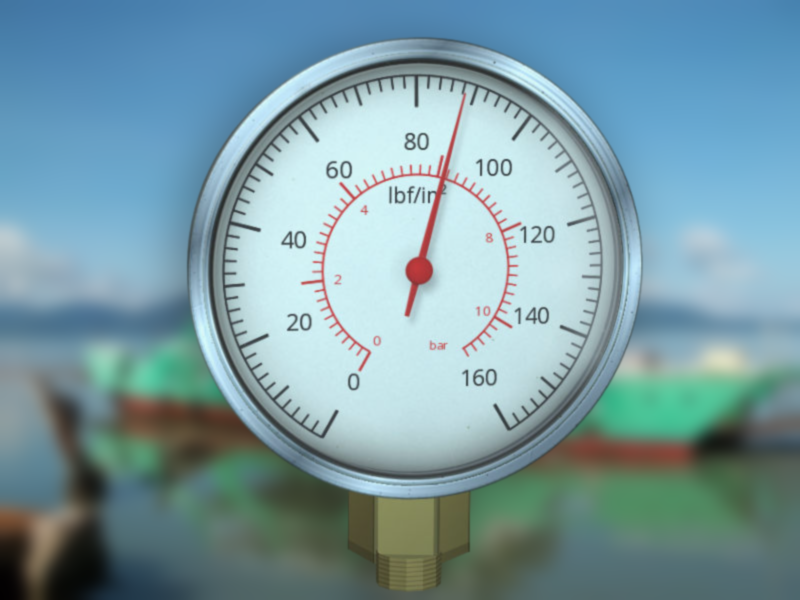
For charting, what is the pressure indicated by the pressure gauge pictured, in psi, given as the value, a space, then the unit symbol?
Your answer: 88 psi
